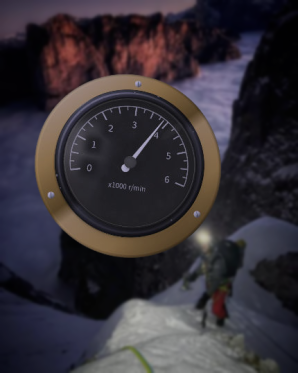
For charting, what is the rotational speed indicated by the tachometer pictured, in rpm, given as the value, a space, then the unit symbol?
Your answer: 3875 rpm
